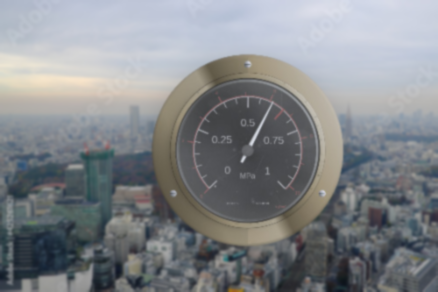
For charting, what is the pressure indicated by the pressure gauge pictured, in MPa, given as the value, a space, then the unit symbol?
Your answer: 0.6 MPa
